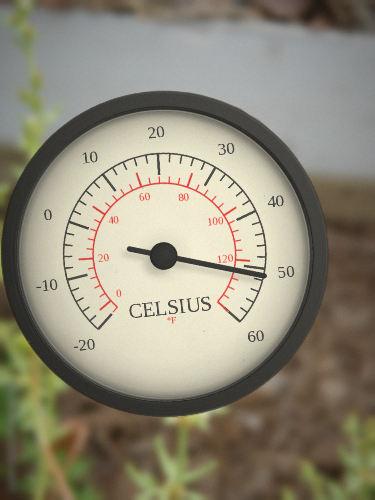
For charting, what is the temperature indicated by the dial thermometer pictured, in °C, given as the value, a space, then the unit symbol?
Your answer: 51 °C
